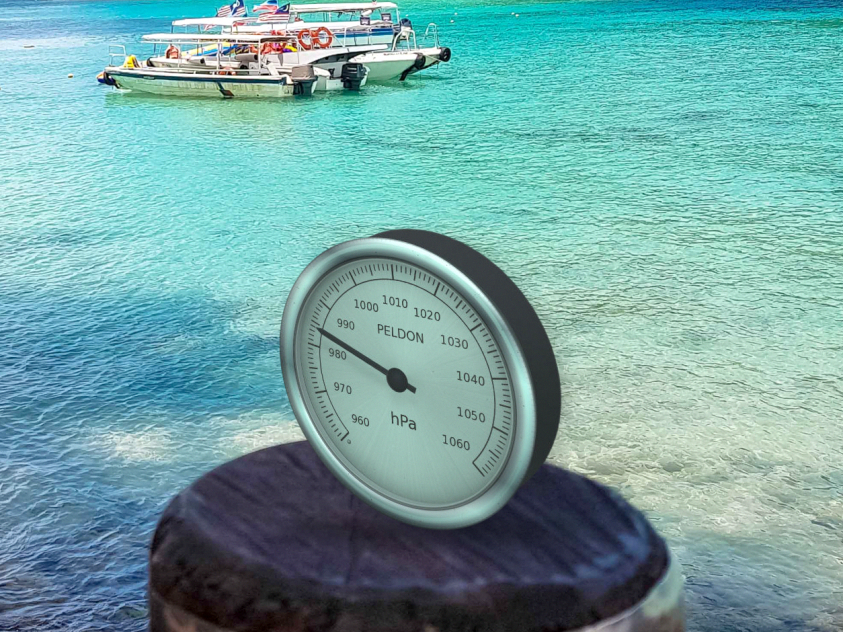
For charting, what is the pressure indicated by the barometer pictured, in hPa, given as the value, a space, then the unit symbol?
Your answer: 985 hPa
